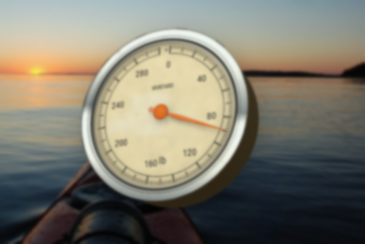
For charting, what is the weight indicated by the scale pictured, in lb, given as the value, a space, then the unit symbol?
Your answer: 90 lb
